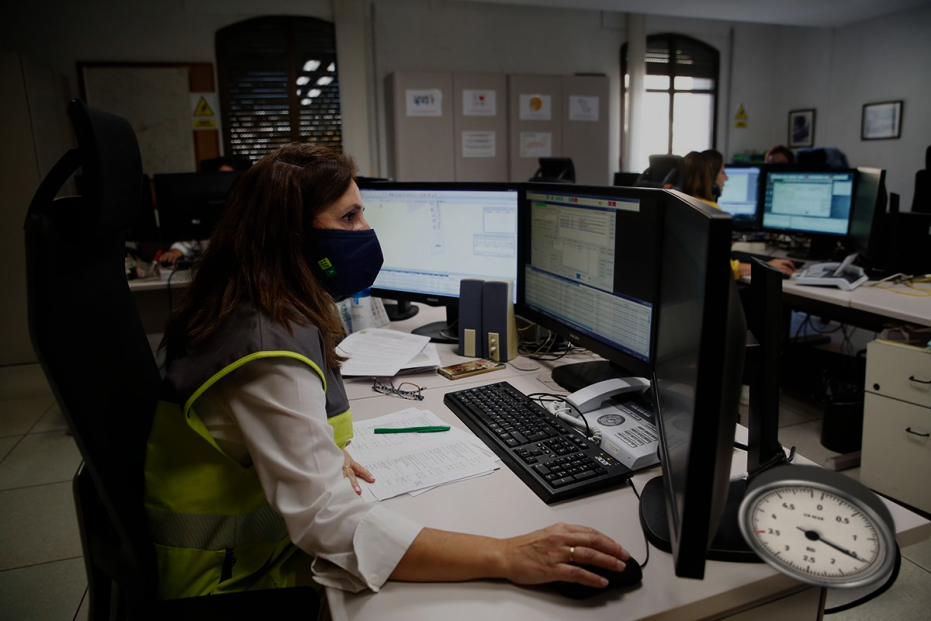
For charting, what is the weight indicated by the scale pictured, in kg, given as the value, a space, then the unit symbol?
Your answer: 1.5 kg
